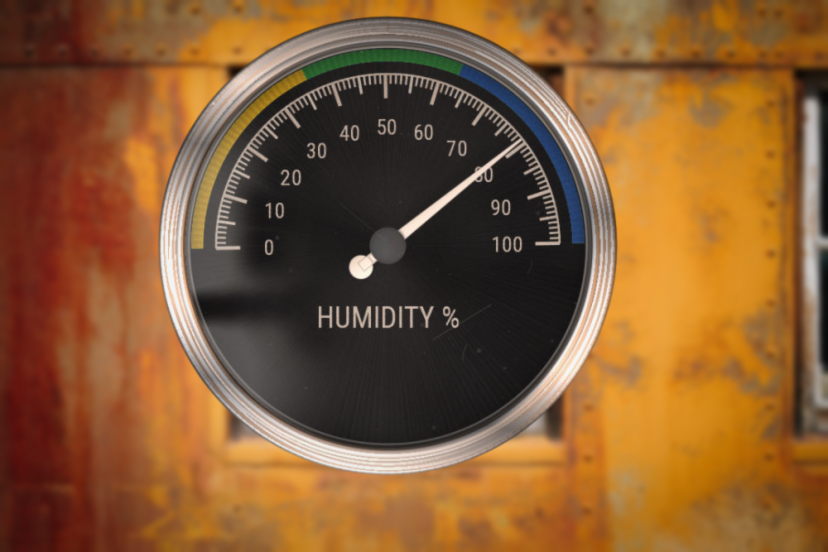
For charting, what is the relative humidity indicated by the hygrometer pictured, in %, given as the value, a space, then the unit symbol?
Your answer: 79 %
